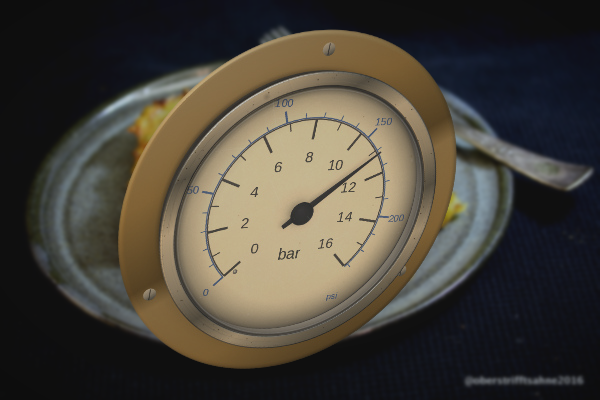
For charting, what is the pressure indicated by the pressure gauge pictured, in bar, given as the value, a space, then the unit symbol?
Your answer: 11 bar
